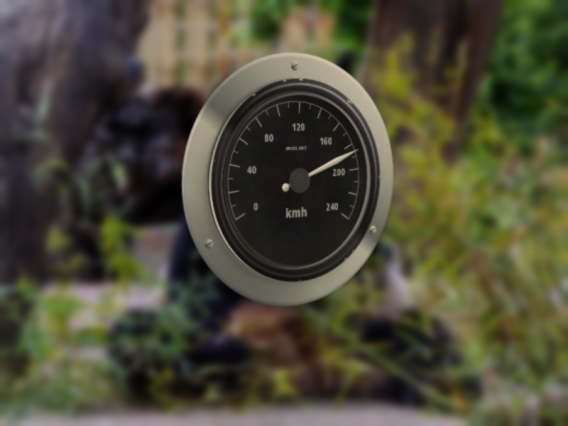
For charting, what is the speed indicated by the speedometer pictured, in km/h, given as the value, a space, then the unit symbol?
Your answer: 185 km/h
